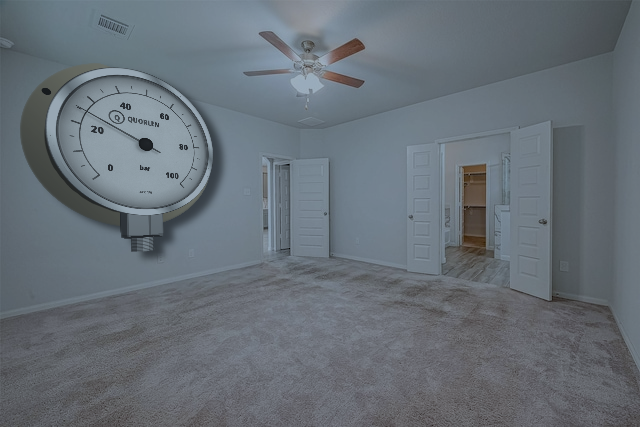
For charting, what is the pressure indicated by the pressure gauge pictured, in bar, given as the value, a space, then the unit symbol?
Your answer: 25 bar
